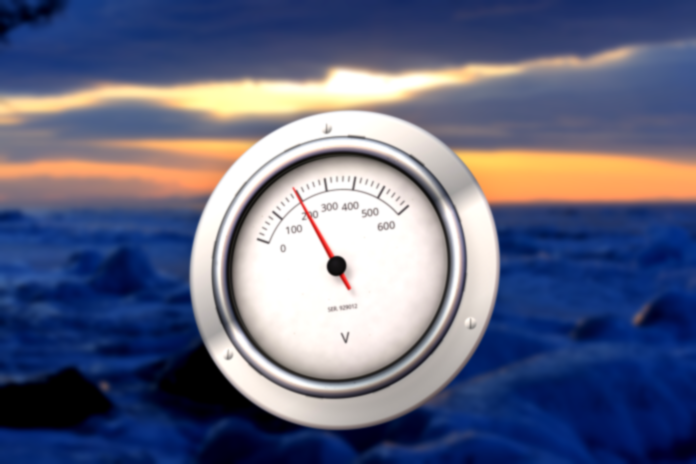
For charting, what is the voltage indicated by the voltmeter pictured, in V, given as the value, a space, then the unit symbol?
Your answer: 200 V
